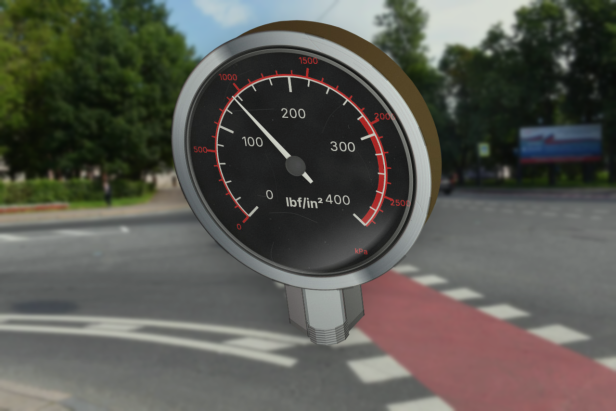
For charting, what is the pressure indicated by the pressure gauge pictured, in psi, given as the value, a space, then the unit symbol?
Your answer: 140 psi
